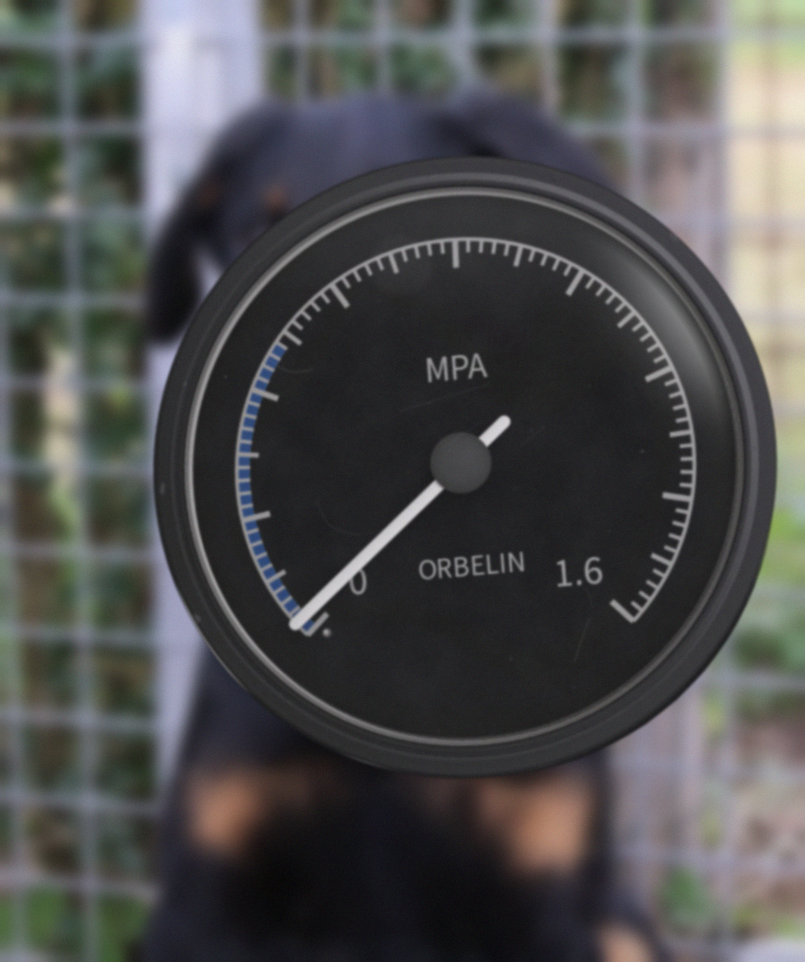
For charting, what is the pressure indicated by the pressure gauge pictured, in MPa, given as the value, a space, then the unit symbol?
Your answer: 0.02 MPa
